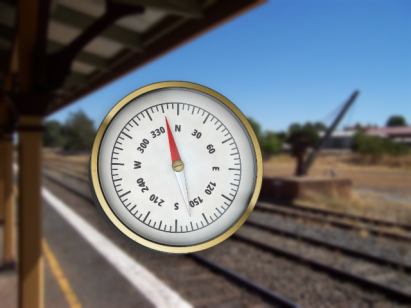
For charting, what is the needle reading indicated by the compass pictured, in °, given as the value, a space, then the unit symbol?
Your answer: 345 °
